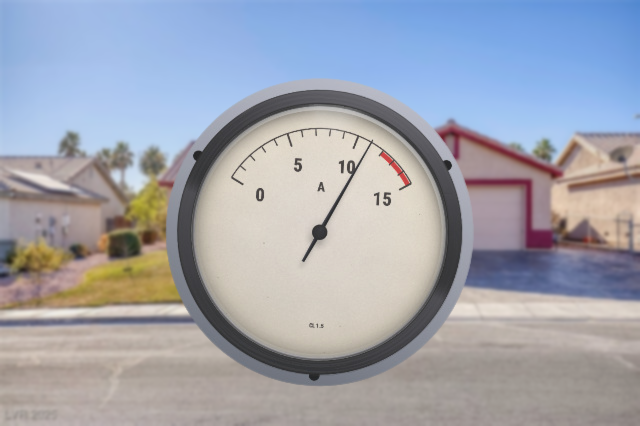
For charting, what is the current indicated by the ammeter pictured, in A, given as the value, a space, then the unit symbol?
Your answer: 11 A
